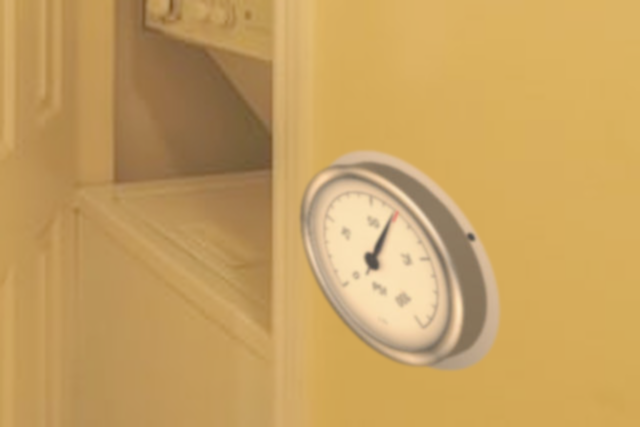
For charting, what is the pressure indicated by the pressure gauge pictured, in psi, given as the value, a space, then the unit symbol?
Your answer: 60 psi
